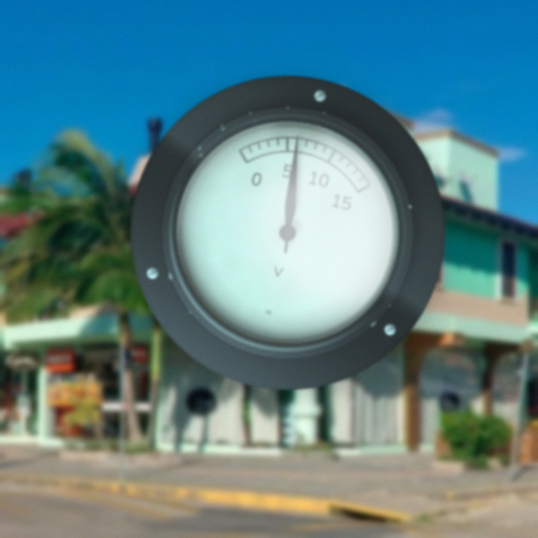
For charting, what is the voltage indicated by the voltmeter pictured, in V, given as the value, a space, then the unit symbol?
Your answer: 6 V
